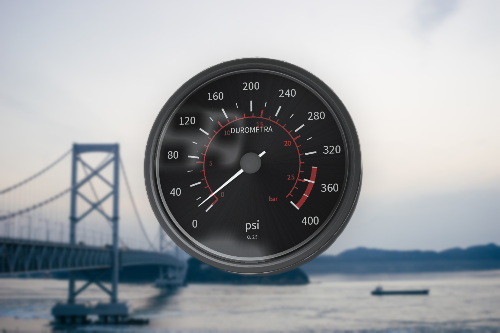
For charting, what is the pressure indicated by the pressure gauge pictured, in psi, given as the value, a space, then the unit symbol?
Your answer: 10 psi
